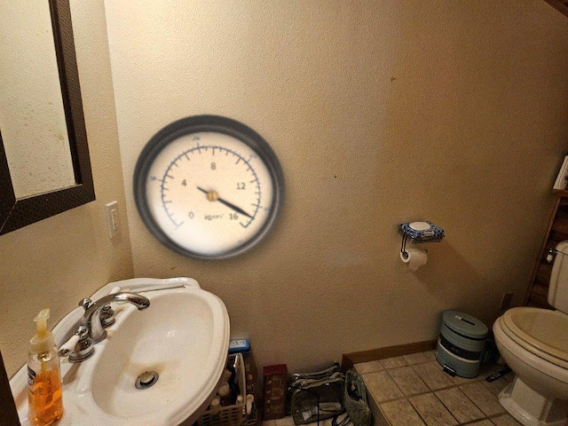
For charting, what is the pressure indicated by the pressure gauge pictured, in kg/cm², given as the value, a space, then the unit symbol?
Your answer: 15 kg/cm²
